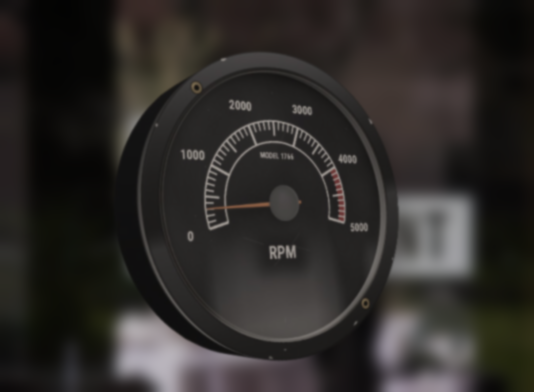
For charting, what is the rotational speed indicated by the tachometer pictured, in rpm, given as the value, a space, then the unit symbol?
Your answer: 300 rpm
